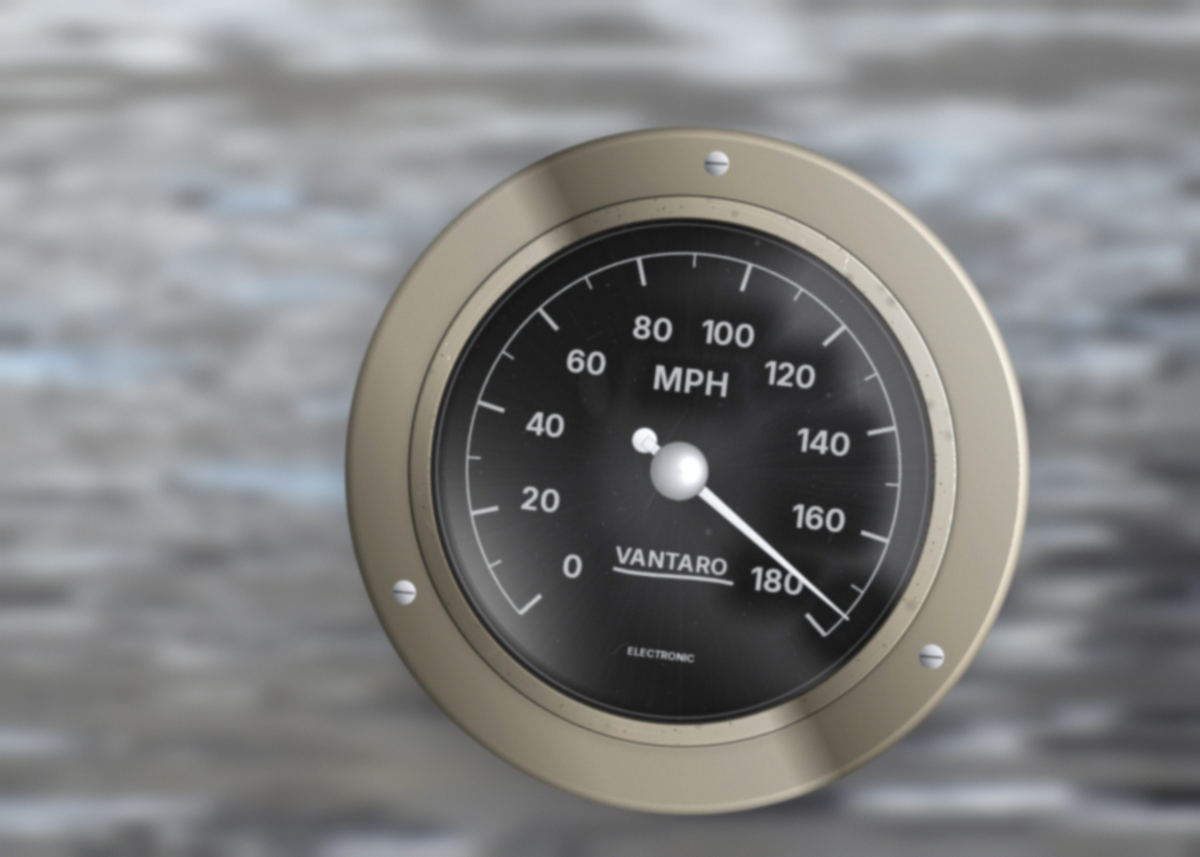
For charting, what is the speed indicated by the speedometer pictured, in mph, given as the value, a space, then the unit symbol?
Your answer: 175 mph
